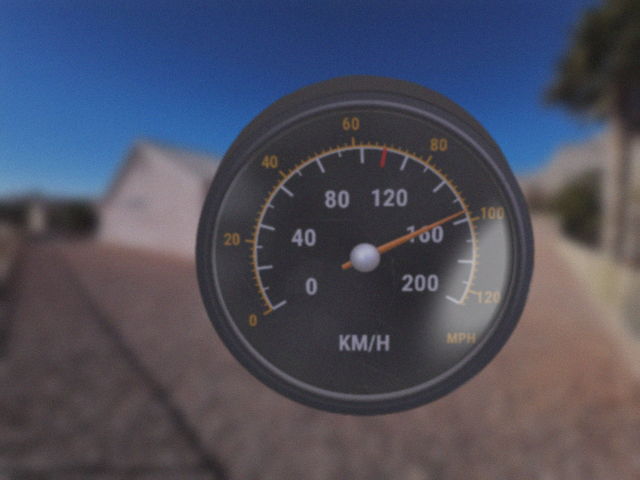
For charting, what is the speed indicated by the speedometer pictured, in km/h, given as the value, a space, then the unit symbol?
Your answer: 155 km/h
